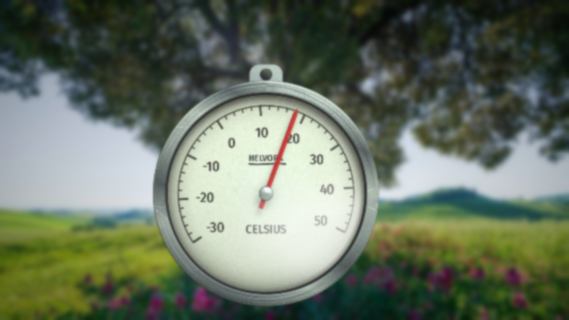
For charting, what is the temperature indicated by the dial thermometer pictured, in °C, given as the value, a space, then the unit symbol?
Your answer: 18 °C
